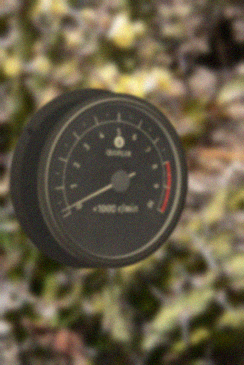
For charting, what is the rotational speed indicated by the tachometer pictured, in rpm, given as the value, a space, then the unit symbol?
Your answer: 250 rpm
